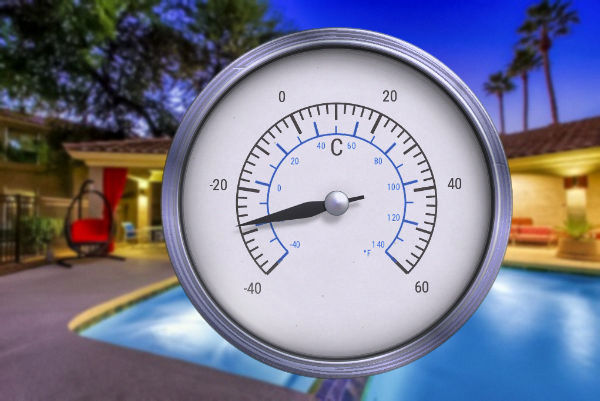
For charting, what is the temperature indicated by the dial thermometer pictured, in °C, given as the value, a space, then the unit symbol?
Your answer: -28 °C
